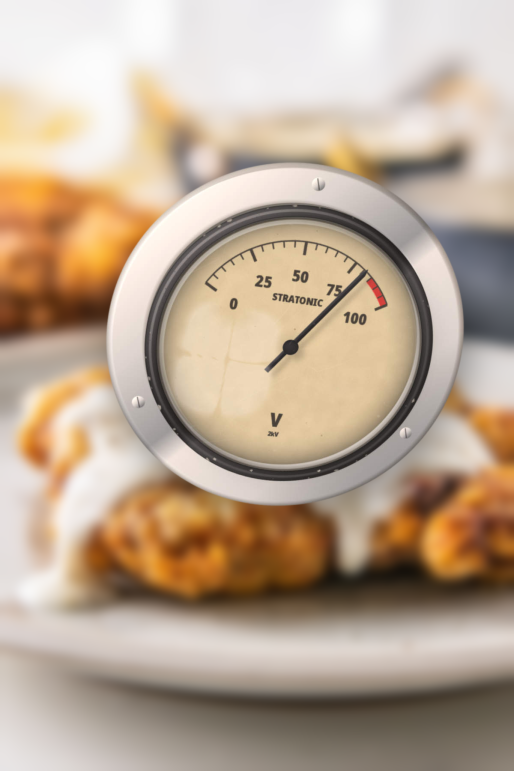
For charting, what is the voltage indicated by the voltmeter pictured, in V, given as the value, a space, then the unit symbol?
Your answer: 80 V
